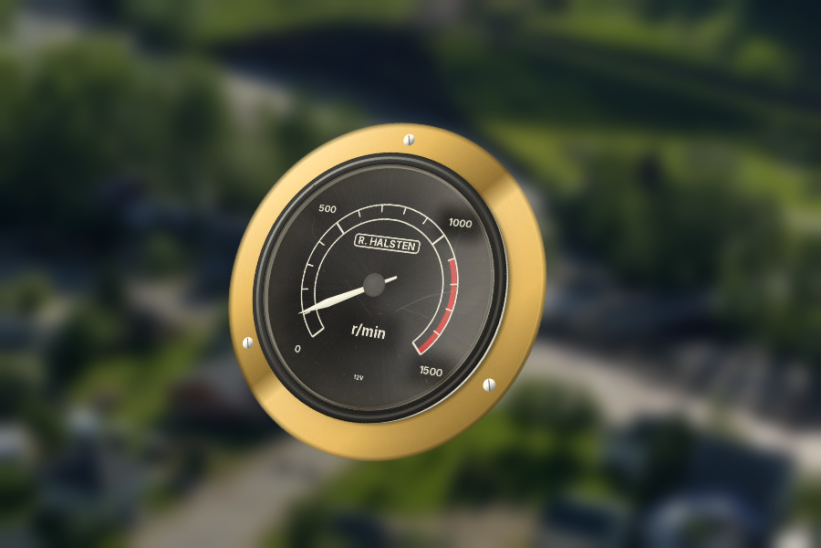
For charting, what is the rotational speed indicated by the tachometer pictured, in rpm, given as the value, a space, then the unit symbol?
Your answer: 100 rpm
